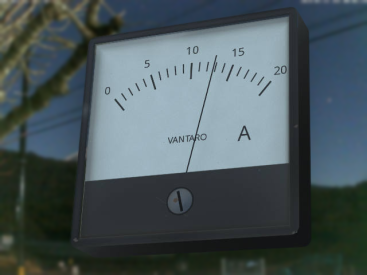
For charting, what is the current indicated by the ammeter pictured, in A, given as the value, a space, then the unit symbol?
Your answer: 13 A
